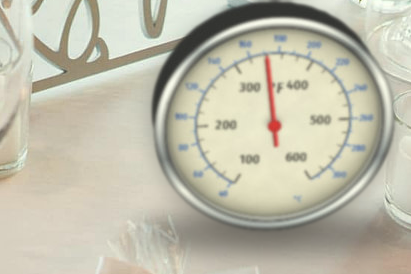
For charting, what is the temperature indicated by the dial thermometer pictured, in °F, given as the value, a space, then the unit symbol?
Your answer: 340 °F
